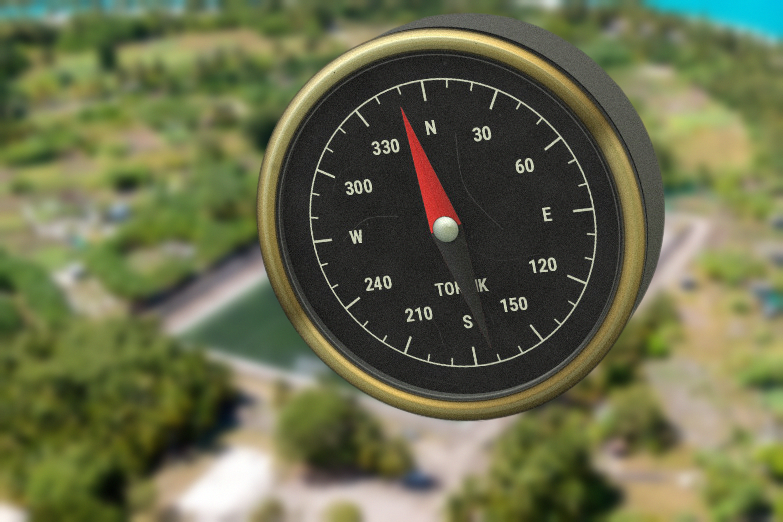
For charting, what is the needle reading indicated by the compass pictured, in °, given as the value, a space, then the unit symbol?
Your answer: 350 °
